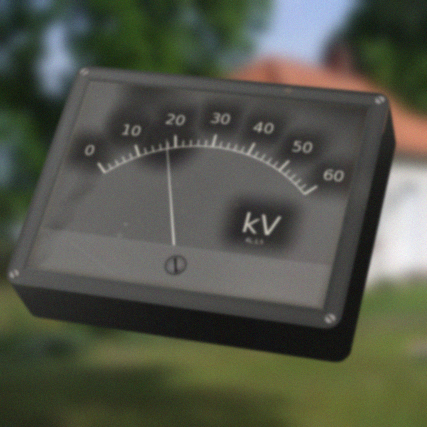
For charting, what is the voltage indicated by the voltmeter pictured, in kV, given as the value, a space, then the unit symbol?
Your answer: 18 kV
